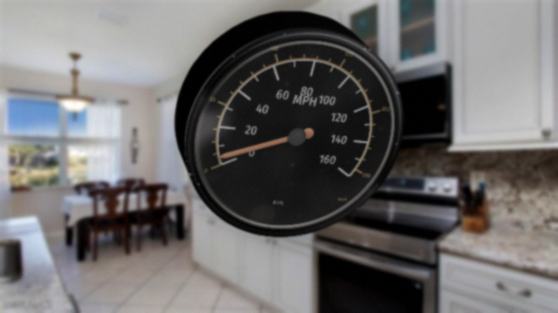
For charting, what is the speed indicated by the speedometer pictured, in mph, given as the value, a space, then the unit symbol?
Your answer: 5 mph
